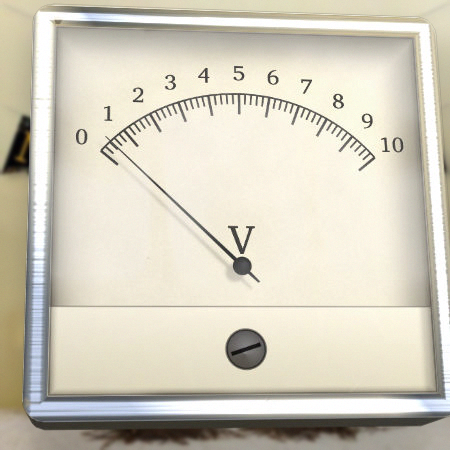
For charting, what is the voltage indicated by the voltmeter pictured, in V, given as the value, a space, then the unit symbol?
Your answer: 0.4 V
